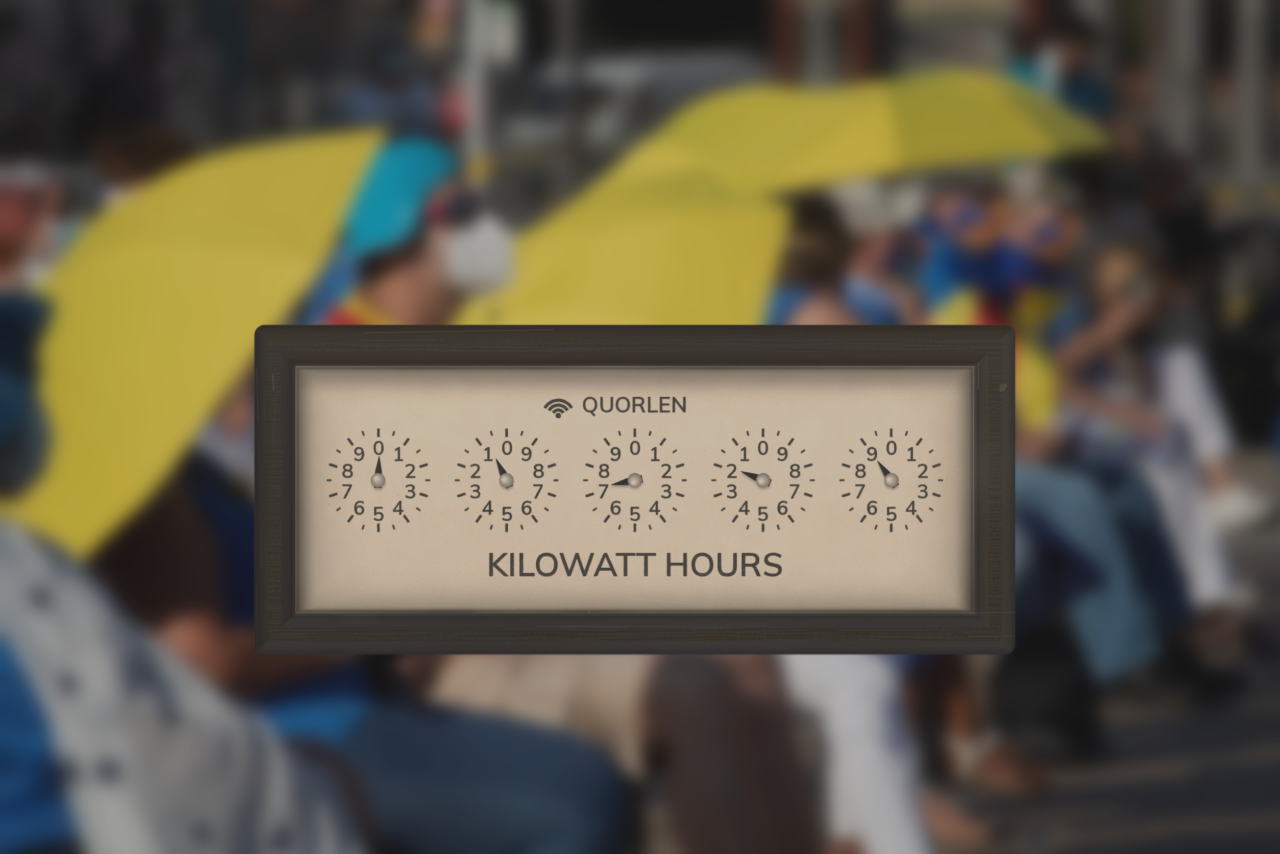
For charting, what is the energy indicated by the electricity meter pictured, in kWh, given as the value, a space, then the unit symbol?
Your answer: 719 kWh
